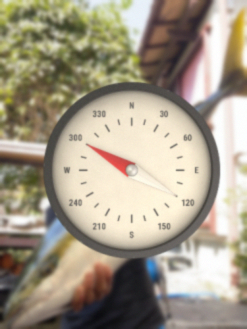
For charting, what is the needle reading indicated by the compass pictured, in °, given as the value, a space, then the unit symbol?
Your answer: 300 °
